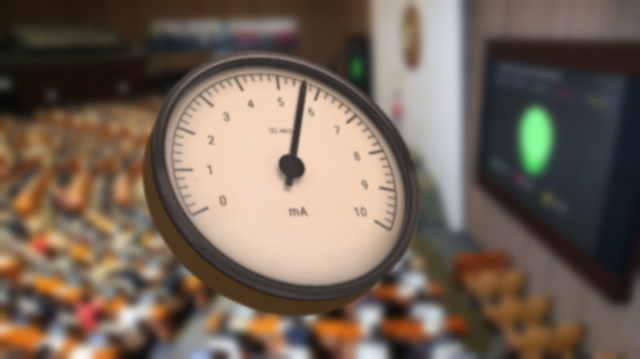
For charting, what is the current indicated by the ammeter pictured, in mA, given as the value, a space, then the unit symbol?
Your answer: 5.6 mA
